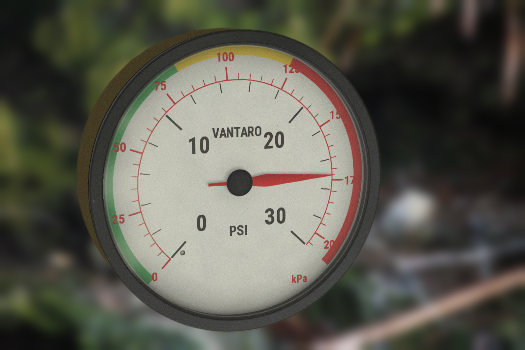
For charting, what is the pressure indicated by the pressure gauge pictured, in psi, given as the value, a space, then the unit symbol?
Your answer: 25 psi
